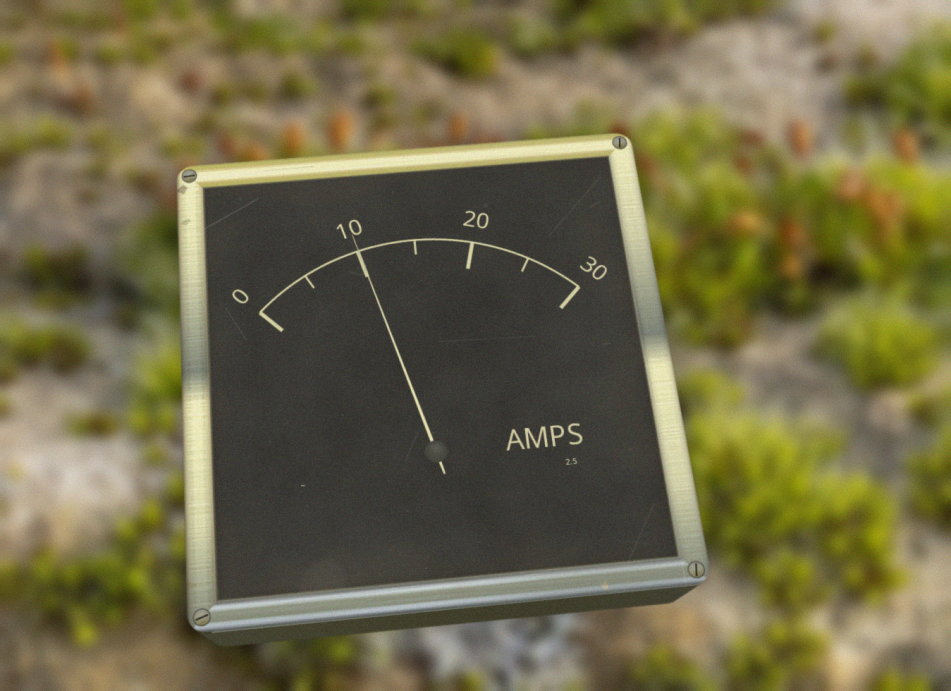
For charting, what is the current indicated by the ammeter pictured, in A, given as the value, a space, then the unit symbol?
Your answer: 10 A
